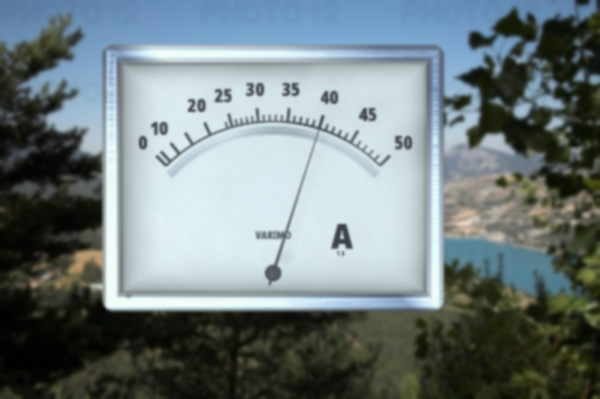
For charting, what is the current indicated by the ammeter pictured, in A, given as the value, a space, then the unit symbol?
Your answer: 40 A
